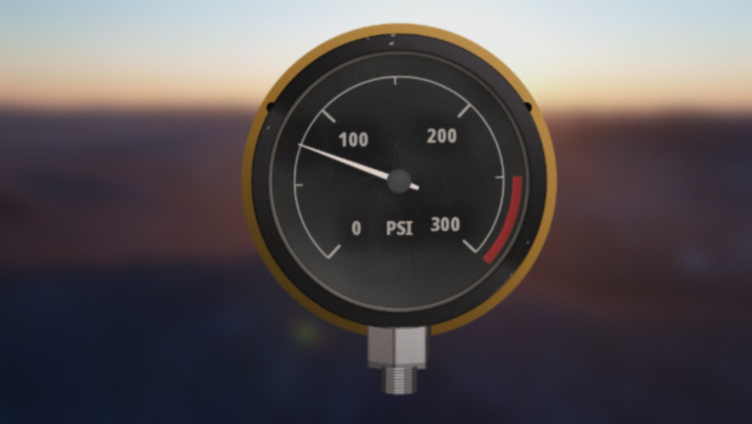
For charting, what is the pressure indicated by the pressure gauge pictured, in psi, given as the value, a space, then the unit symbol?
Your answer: 75 psi
